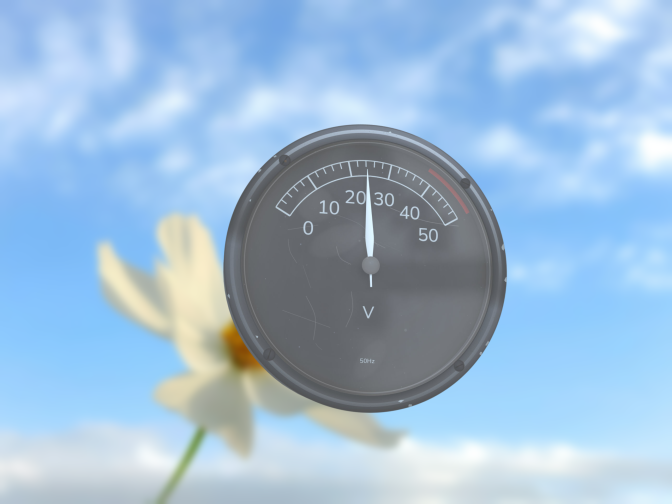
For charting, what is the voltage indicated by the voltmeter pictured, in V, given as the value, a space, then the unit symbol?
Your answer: 24 V
